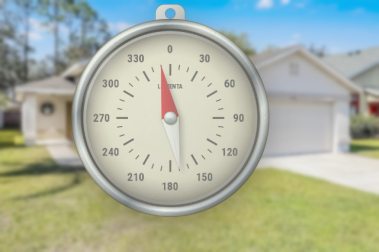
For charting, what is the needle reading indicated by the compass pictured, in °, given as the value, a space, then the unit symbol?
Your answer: 350 °
